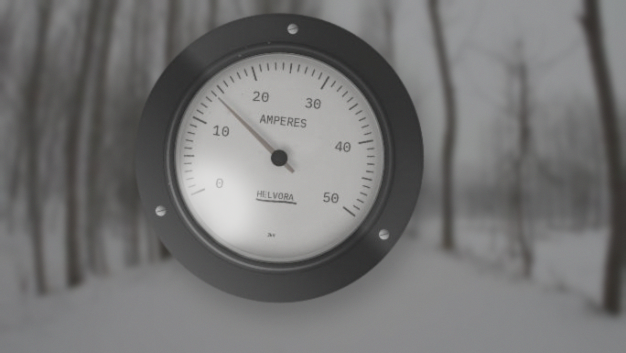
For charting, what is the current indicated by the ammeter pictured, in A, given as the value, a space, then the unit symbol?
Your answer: 14 A
